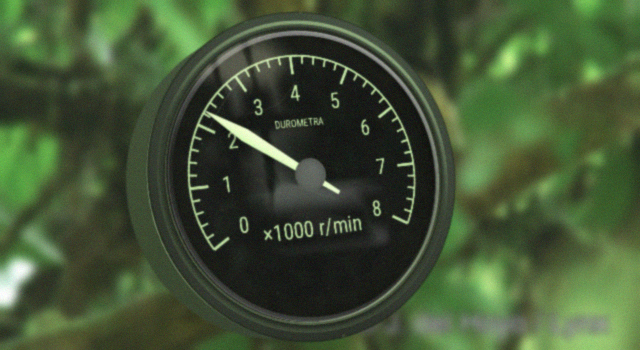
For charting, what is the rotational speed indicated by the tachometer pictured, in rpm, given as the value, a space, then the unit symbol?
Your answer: 2200 rpm
